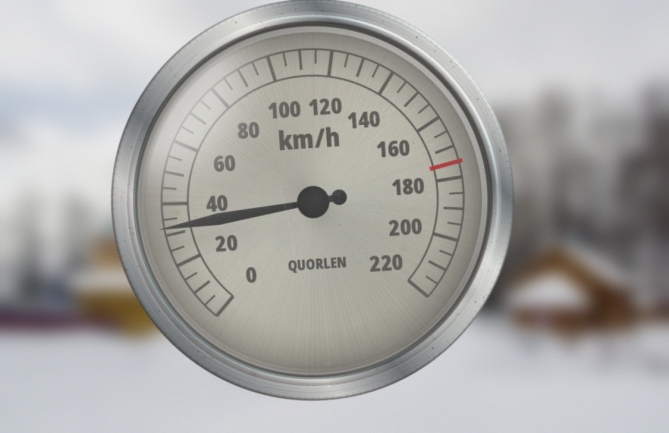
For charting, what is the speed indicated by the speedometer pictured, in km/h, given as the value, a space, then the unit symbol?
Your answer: 32.5 km/h
